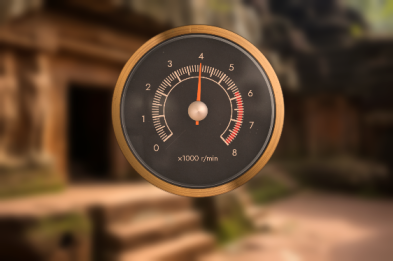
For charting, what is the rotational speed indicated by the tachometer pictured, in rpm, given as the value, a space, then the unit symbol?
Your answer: 4000 rpm
